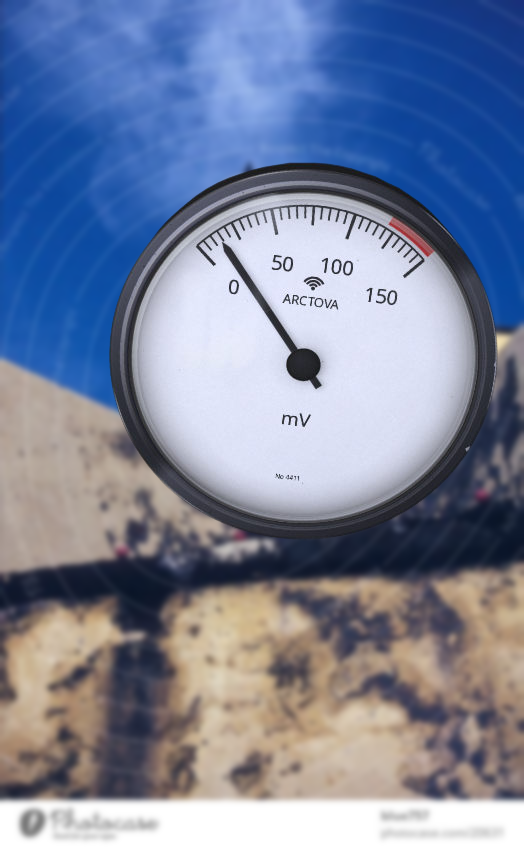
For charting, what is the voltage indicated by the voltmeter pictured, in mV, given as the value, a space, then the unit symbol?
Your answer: 15 mV
